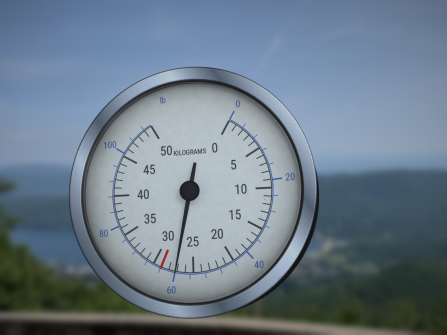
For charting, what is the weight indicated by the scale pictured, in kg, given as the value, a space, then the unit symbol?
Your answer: 27 kg
